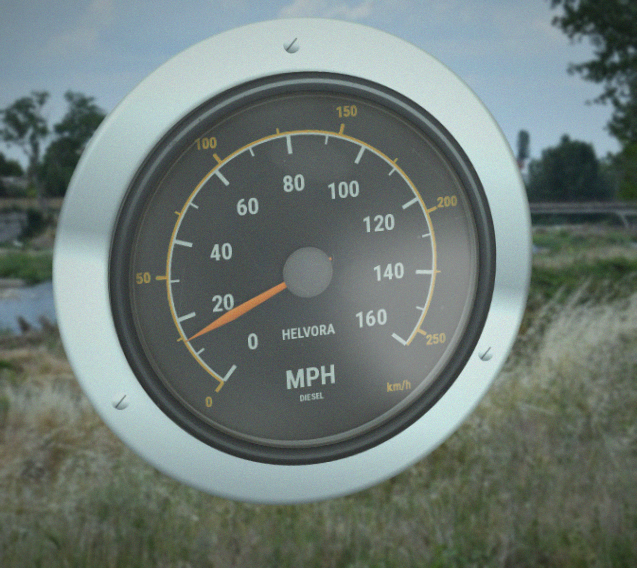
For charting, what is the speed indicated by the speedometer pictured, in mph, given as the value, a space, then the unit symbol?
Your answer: 15 mph
